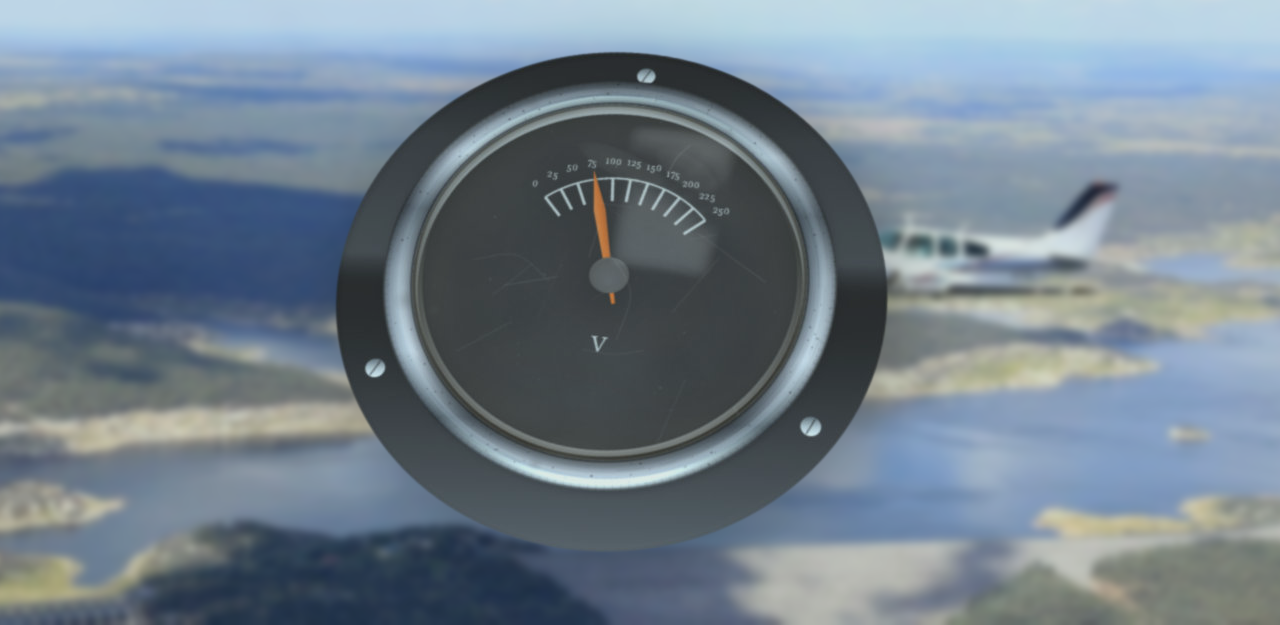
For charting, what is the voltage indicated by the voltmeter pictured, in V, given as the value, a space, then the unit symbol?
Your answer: 75 V
